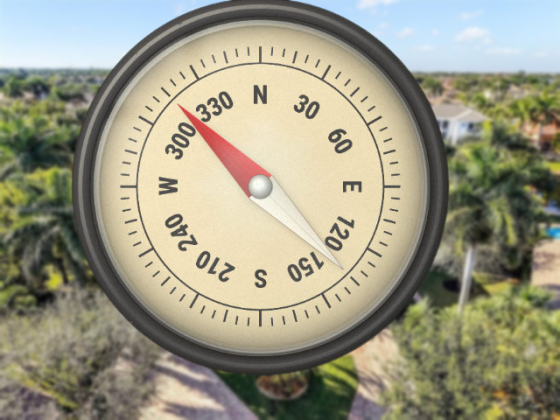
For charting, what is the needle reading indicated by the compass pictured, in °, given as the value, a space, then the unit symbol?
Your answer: 315 °
